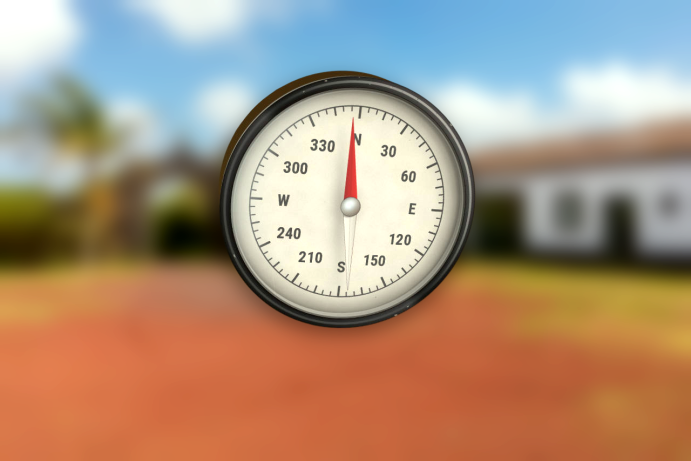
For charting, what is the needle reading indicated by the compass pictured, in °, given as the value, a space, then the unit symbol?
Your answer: 355 °
